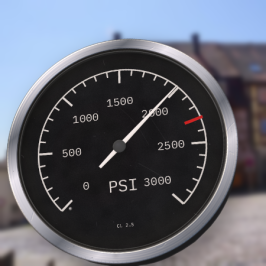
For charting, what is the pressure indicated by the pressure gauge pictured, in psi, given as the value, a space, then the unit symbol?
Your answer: 2000 psi
